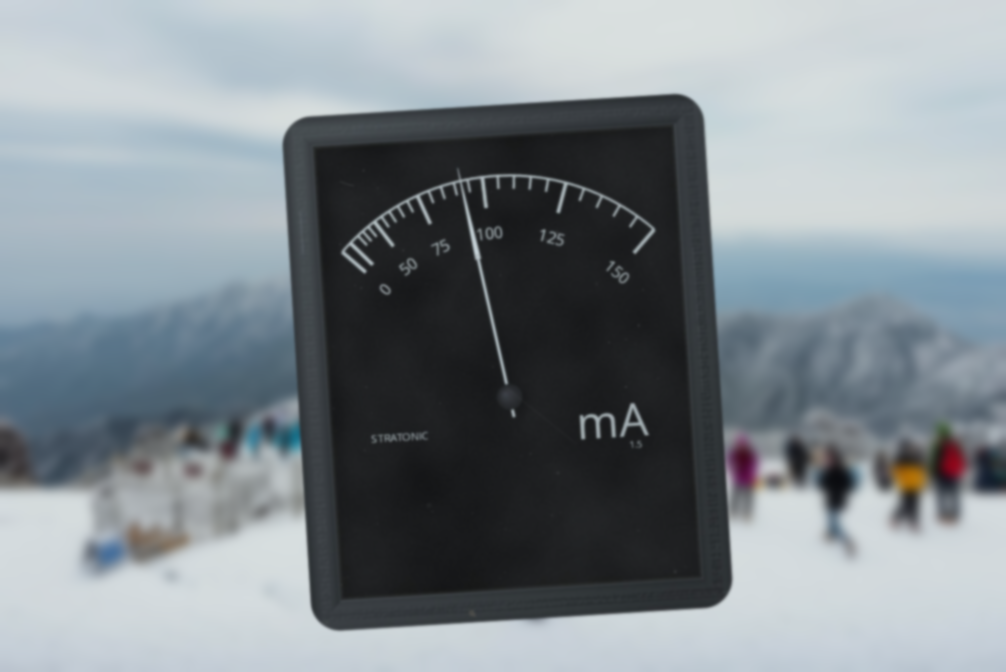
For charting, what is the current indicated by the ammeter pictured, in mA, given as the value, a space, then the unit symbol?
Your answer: 92.5 mA
